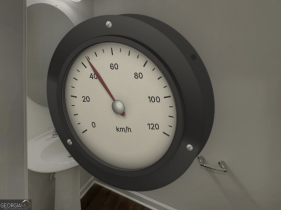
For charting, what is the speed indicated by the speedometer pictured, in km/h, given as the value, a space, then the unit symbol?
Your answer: 45 km/h
